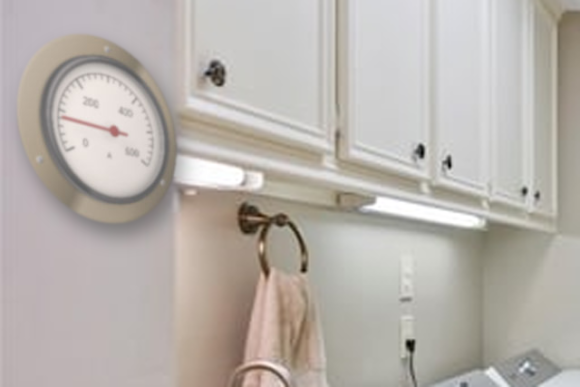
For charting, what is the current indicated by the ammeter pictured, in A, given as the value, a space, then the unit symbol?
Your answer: 80 A
